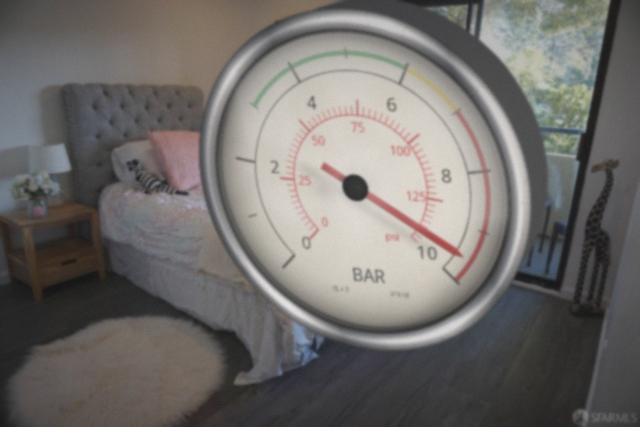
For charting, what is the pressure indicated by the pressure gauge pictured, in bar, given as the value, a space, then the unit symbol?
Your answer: 9.5 bar
